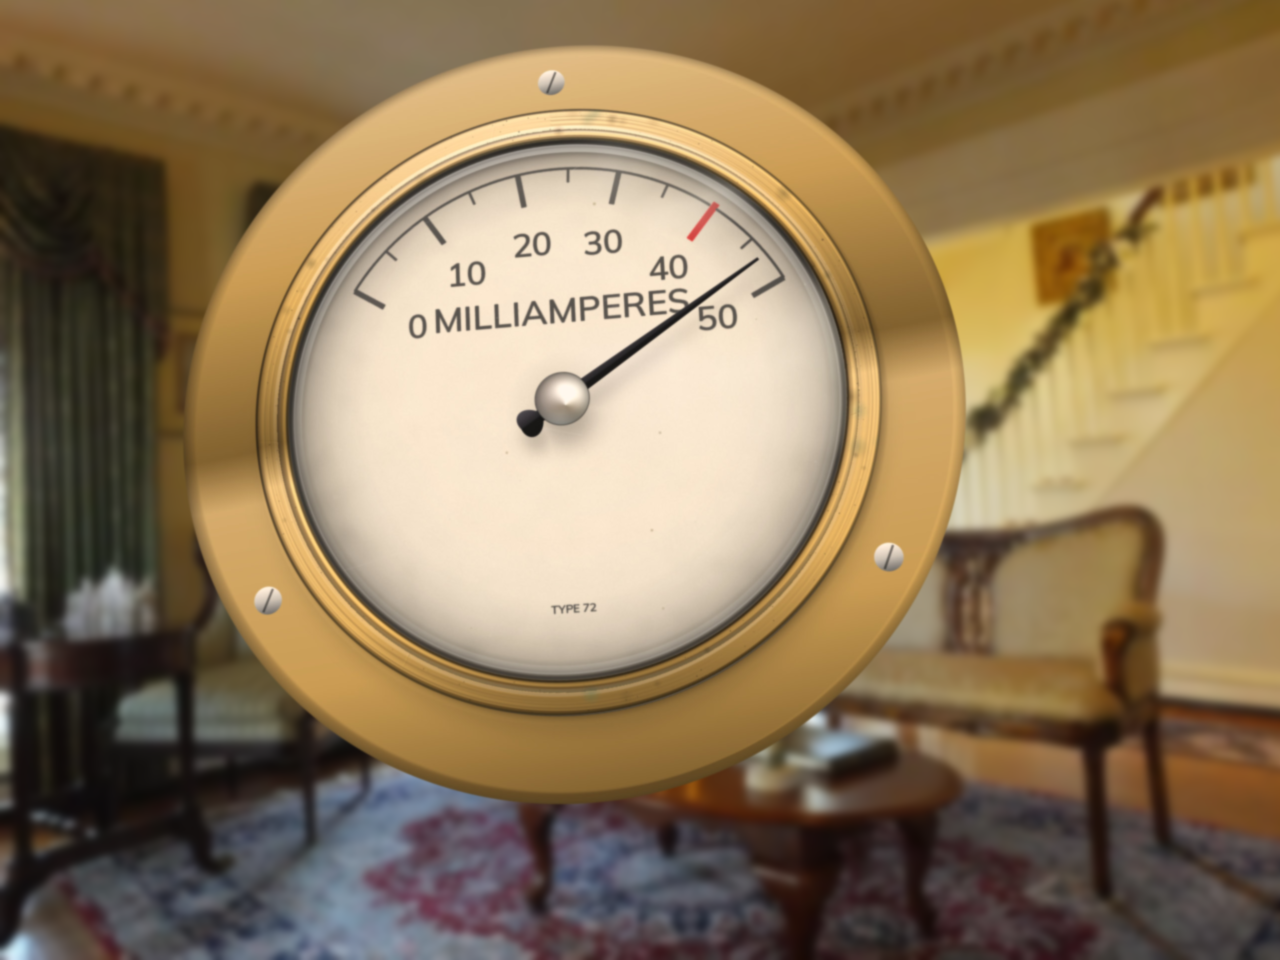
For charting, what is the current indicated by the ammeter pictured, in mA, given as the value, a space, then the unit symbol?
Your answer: 47.5 mA
